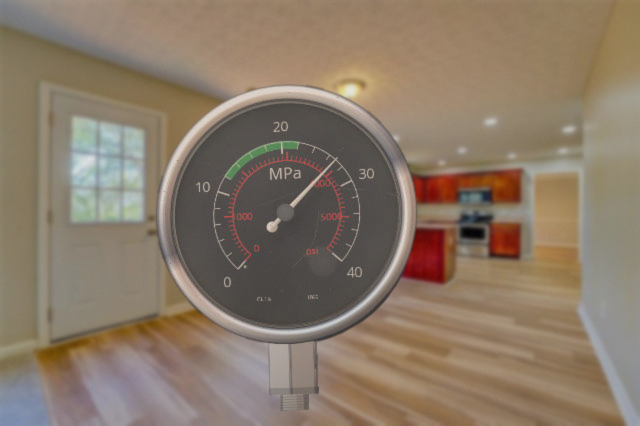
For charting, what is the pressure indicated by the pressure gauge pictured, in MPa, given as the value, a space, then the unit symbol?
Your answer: 27 MPa
